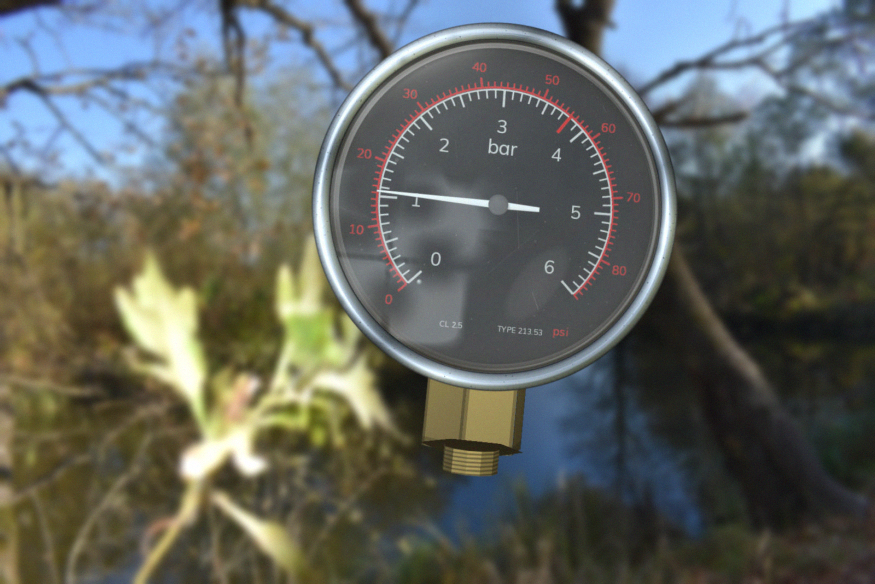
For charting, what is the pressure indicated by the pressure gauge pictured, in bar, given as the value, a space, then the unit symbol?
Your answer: 1.05 bar
